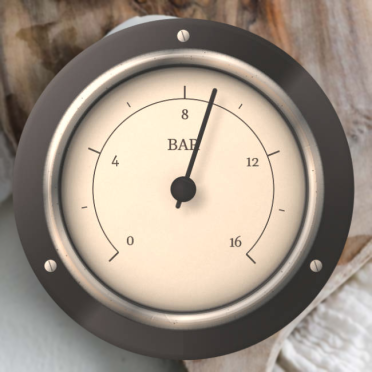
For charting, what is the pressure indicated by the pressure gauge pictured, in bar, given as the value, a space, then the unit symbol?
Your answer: 9 bar
